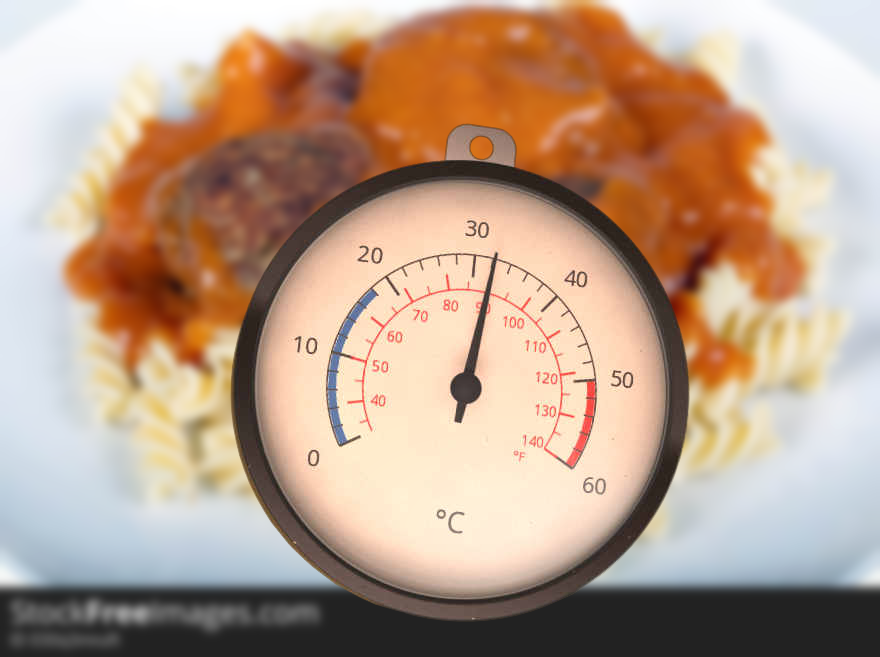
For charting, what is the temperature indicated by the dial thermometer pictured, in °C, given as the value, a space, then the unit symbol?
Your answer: 32 °C
